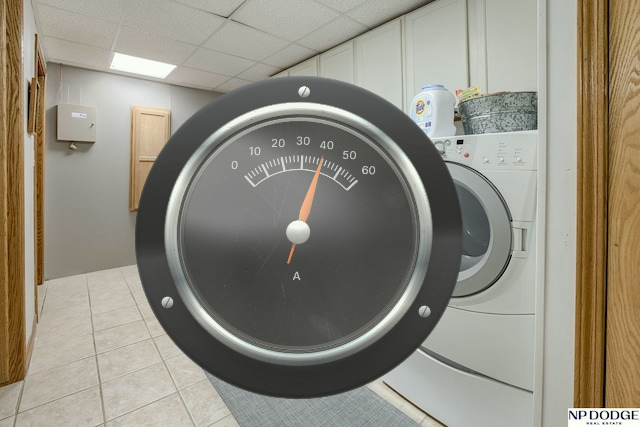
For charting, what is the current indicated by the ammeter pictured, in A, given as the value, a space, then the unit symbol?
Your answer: 40 A
